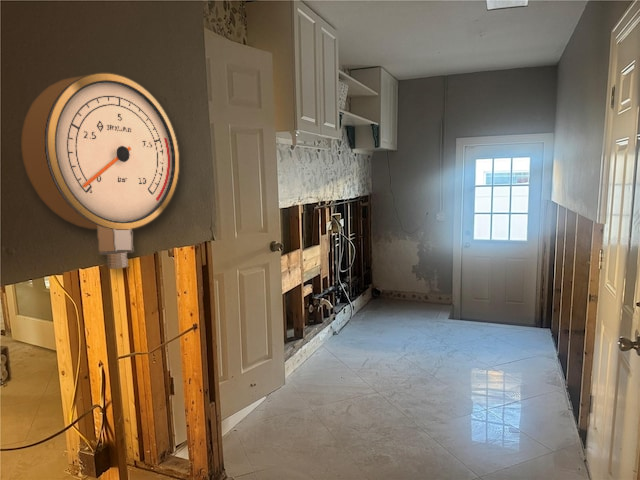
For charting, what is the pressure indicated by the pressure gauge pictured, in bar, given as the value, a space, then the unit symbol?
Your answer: 0.25 bar
